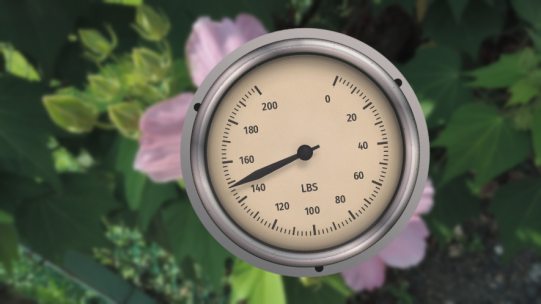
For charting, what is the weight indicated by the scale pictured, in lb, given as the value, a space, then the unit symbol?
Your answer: 148 lb
